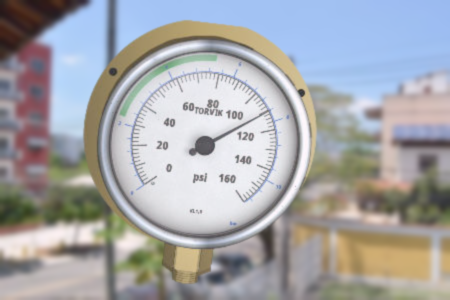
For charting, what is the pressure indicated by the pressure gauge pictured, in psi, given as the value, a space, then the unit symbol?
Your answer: 110 psi
